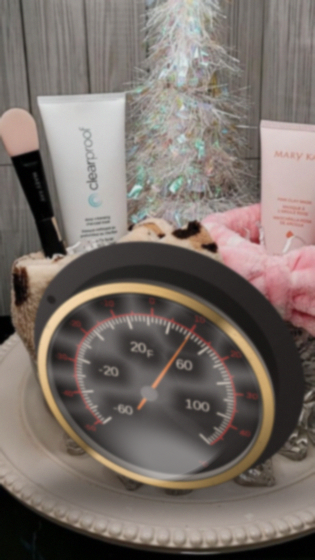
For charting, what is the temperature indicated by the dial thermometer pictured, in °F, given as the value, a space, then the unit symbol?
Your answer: 50 °F
